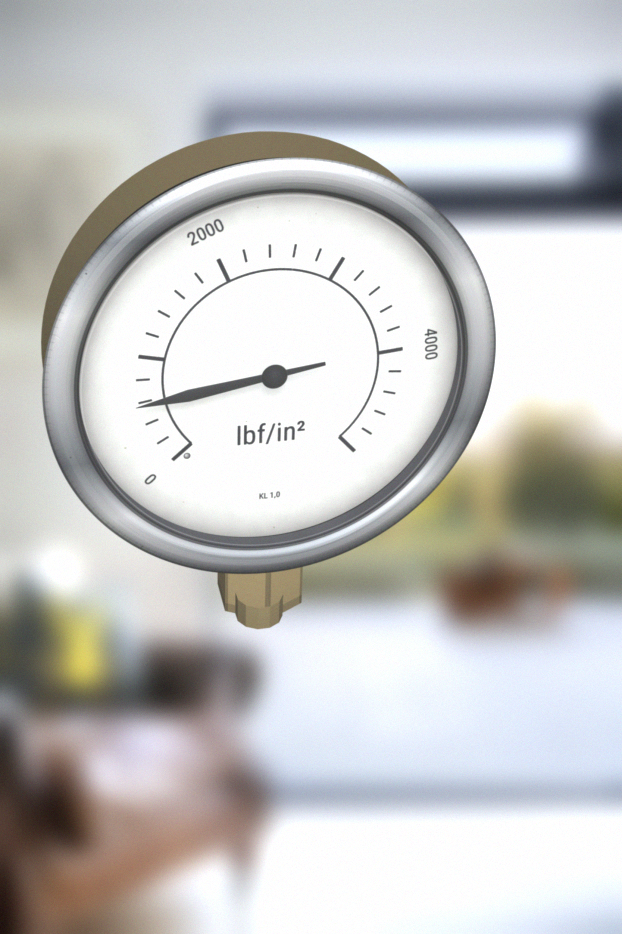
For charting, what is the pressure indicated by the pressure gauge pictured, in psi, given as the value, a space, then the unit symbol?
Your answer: 600 psi
